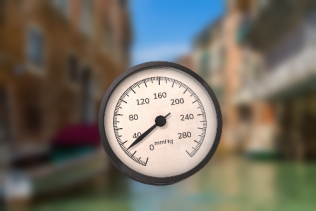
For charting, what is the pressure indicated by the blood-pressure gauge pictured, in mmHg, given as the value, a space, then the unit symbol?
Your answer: 30 mmHg
